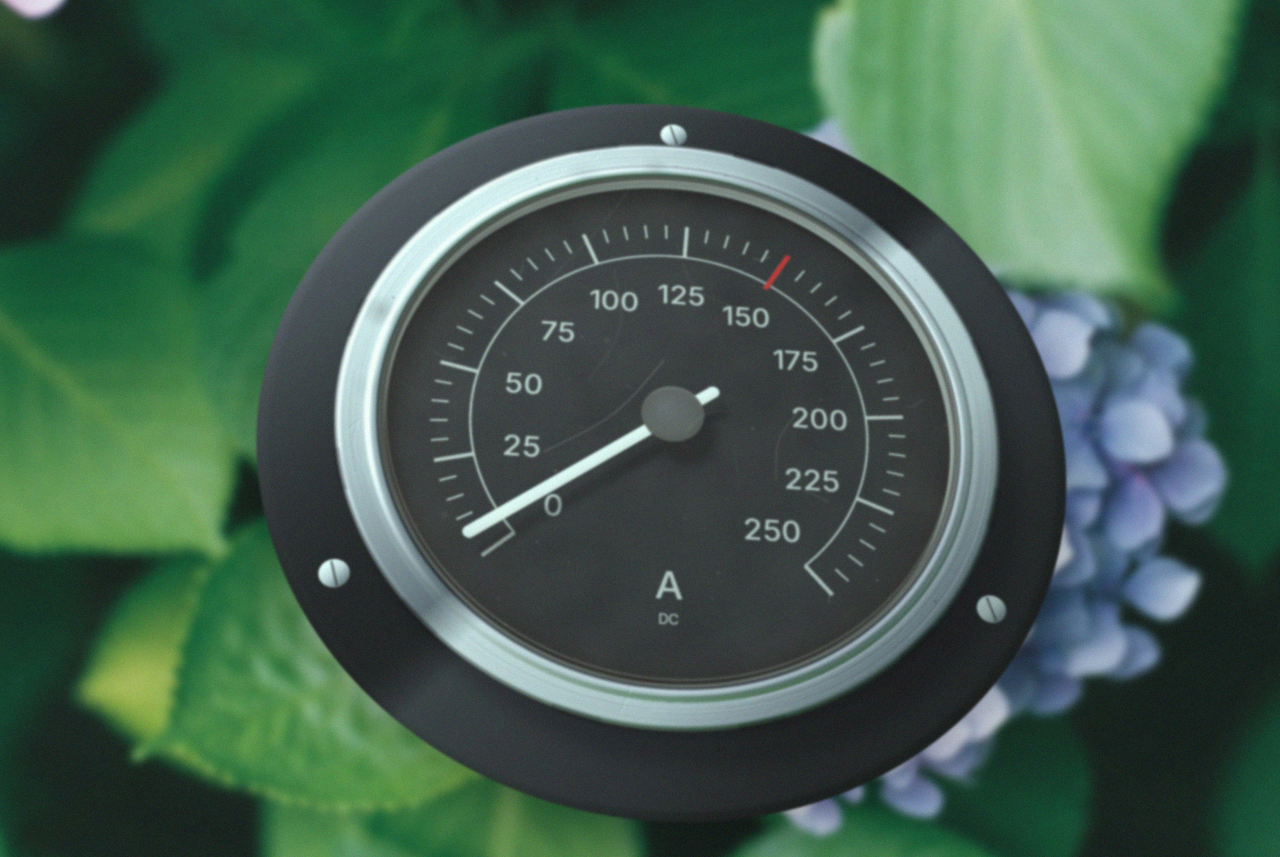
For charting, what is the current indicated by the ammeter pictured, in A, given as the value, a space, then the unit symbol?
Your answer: 5 A
